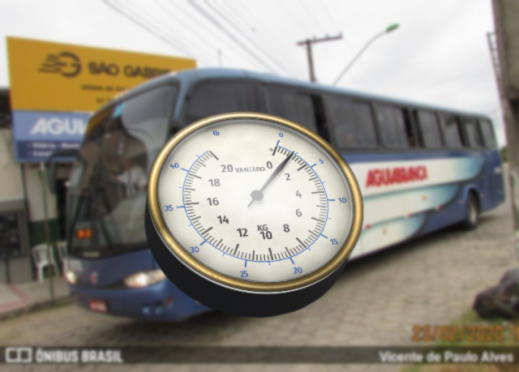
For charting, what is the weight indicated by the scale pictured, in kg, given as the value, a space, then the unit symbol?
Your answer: 1 kg
